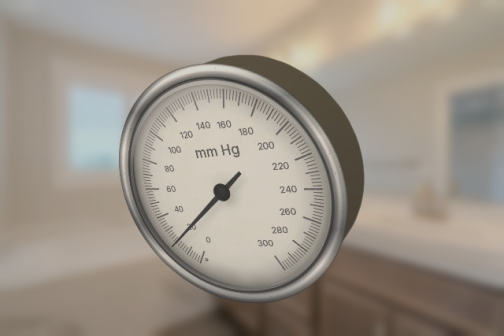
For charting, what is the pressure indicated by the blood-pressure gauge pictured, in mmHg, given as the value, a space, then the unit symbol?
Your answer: 20 mmHg
